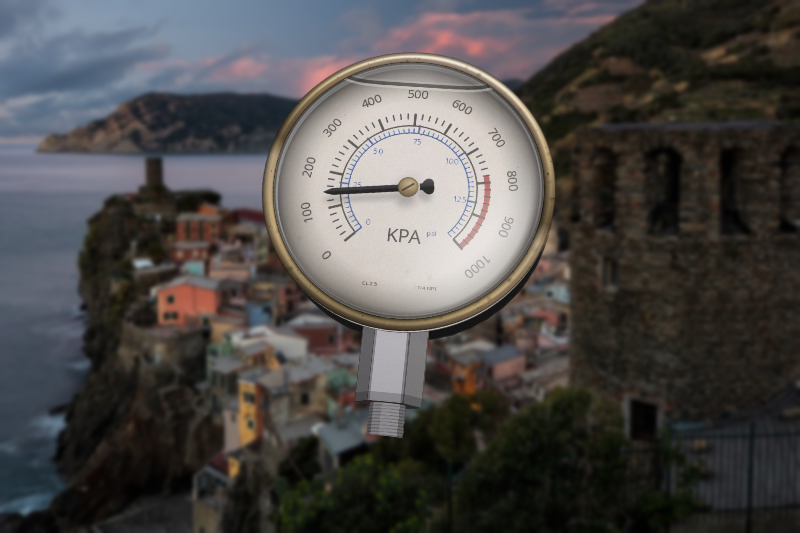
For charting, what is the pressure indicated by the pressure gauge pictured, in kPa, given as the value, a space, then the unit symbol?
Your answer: 140 kPa
